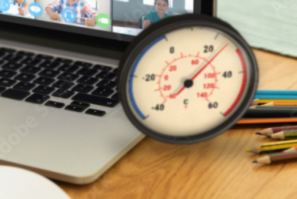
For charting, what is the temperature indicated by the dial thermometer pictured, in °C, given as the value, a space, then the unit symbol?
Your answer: 25 °C
